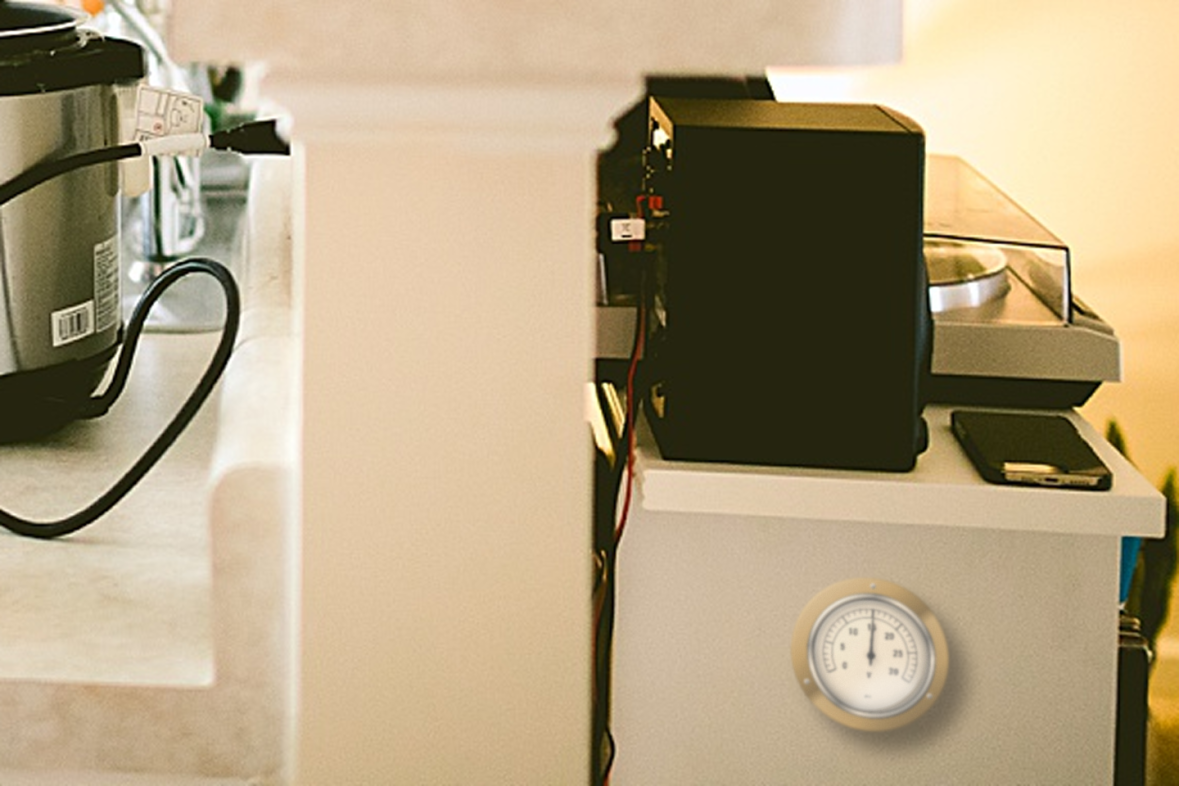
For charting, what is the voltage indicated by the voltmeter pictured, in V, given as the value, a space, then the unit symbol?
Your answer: 15 V
